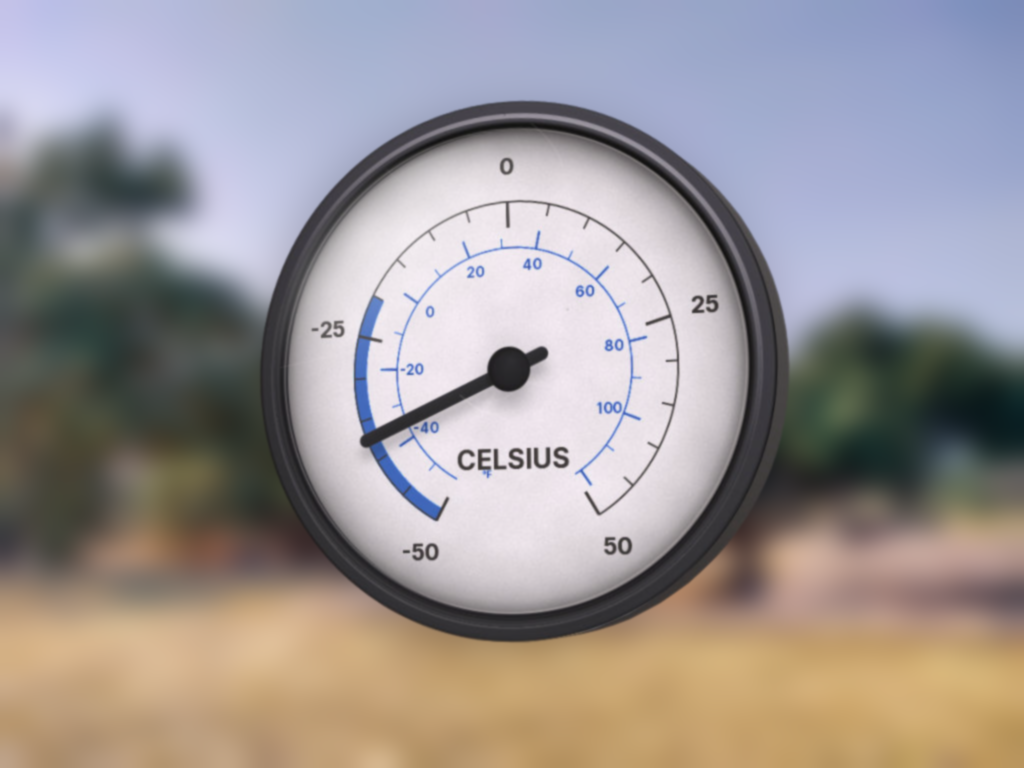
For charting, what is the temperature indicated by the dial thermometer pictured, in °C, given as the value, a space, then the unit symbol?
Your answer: -37.5 °C
